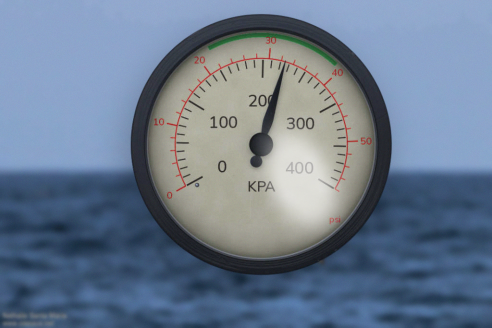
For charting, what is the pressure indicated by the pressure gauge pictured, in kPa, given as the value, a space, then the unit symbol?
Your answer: 225 kPa
